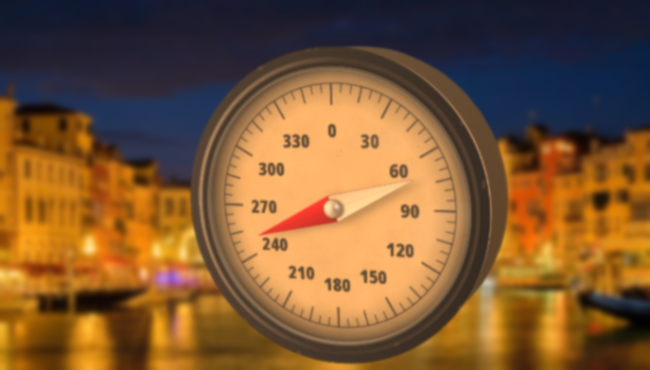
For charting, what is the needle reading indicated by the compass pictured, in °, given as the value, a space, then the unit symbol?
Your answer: 250 °
